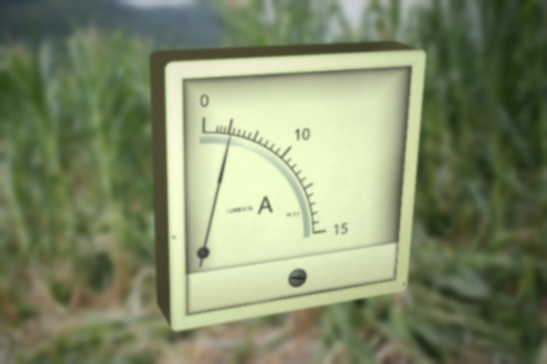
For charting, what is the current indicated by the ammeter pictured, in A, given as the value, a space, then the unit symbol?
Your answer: 5 A
